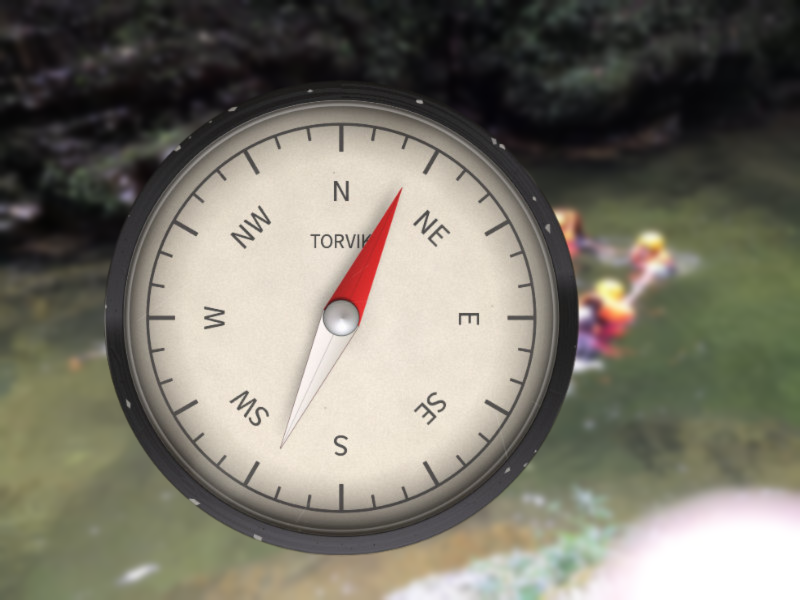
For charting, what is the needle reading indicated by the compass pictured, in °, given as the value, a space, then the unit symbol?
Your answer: 25 °
